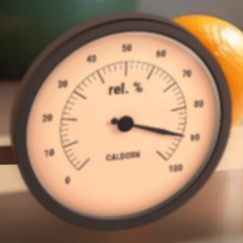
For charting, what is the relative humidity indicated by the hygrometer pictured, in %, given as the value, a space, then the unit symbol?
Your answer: 90 %
